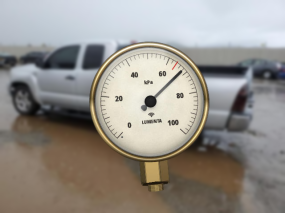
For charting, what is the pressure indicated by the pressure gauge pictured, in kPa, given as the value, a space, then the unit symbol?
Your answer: 68 kPa
